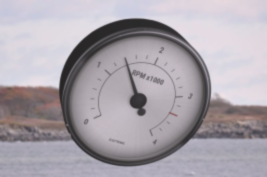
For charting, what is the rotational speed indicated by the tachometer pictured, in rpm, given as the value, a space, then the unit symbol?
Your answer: 1400 rpm
